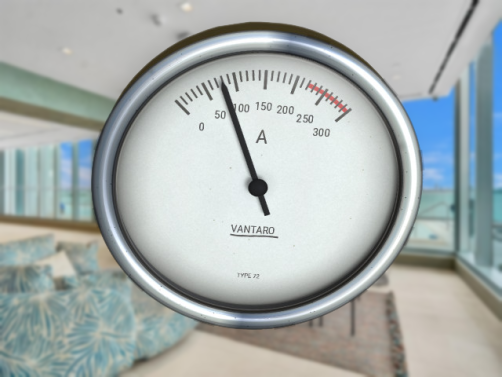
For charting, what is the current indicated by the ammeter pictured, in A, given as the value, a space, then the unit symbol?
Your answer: 80 A
